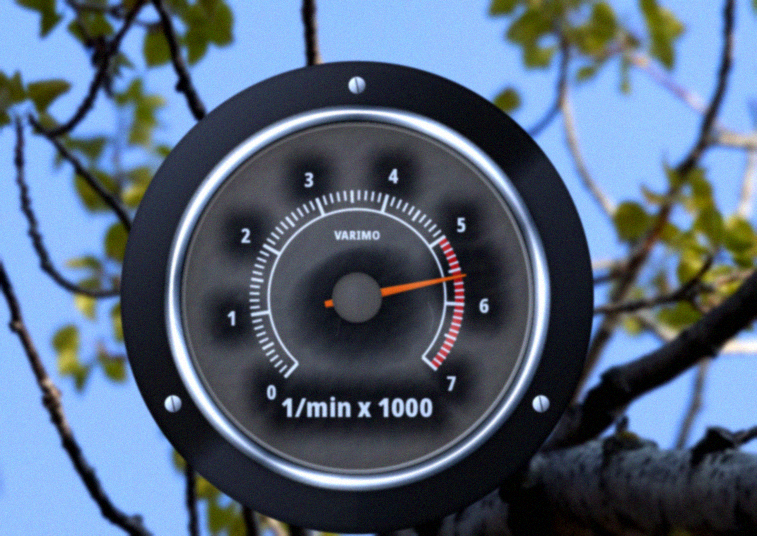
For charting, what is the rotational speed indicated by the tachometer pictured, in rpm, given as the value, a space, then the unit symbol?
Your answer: 5600 rpm
